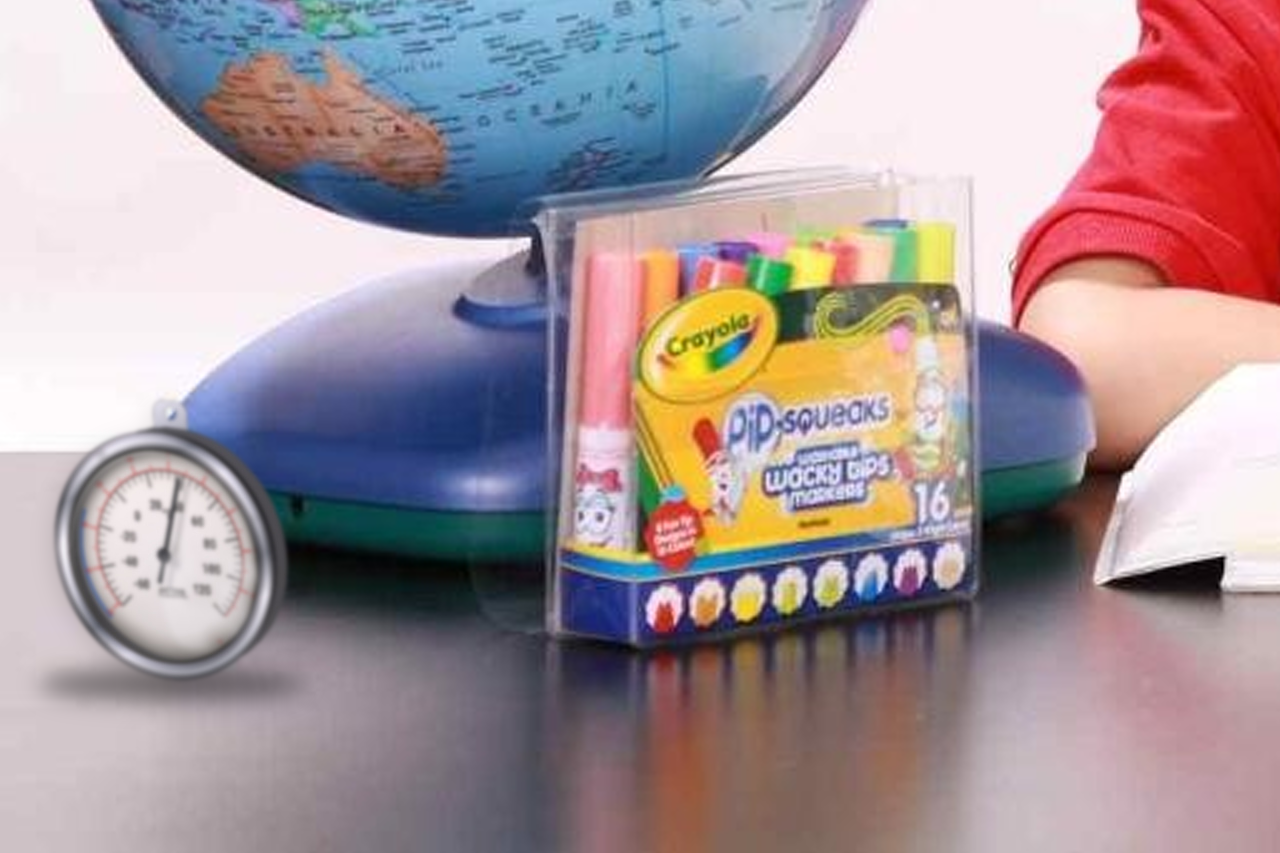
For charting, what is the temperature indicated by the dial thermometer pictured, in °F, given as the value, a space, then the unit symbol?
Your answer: 40 °F
